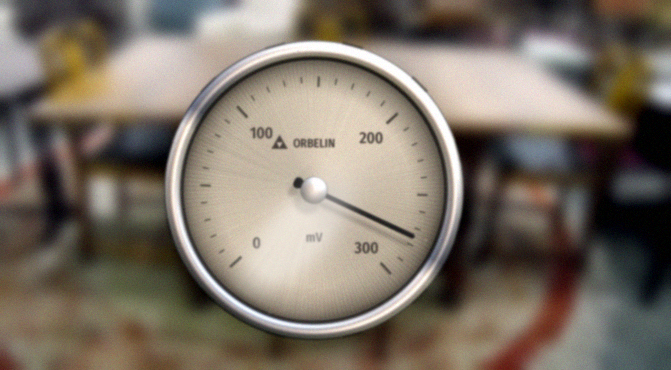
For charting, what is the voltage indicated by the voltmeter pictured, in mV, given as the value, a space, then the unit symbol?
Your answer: 275 mV
